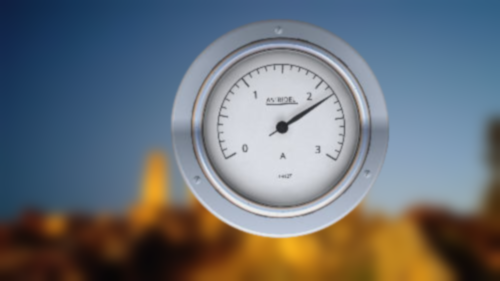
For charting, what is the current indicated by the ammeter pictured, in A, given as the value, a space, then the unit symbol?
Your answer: 2.2 A
